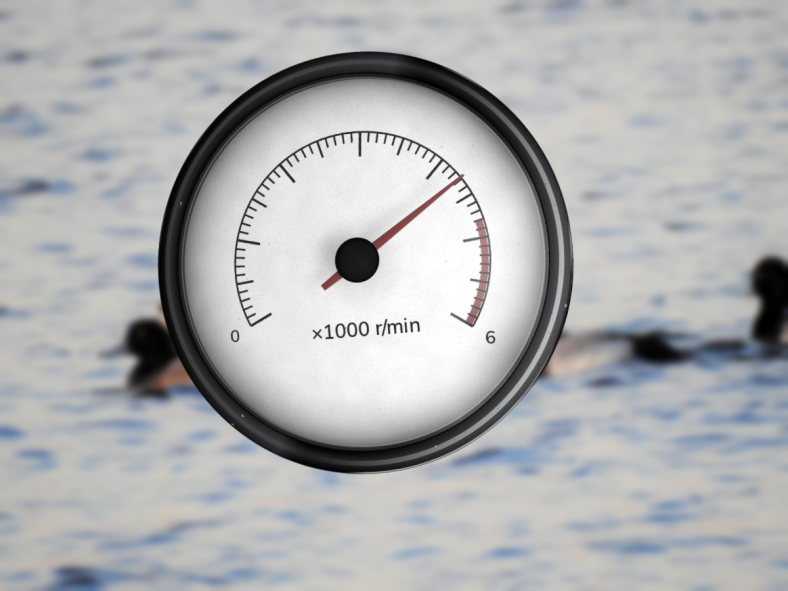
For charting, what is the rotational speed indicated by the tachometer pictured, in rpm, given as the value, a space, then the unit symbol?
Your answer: 4300 rpm
